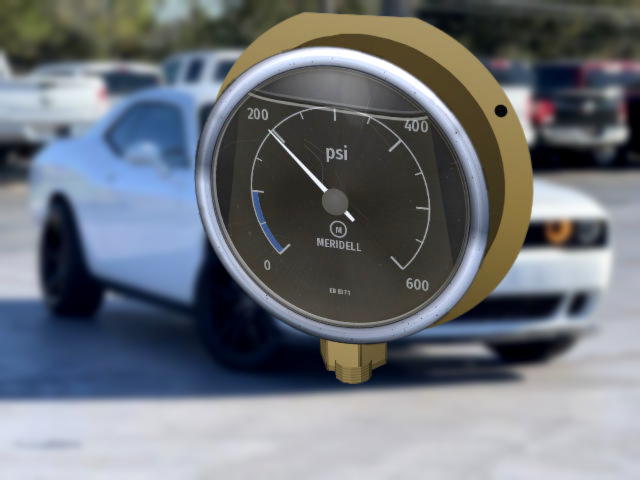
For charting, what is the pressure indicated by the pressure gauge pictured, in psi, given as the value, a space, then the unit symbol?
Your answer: 200 psi
